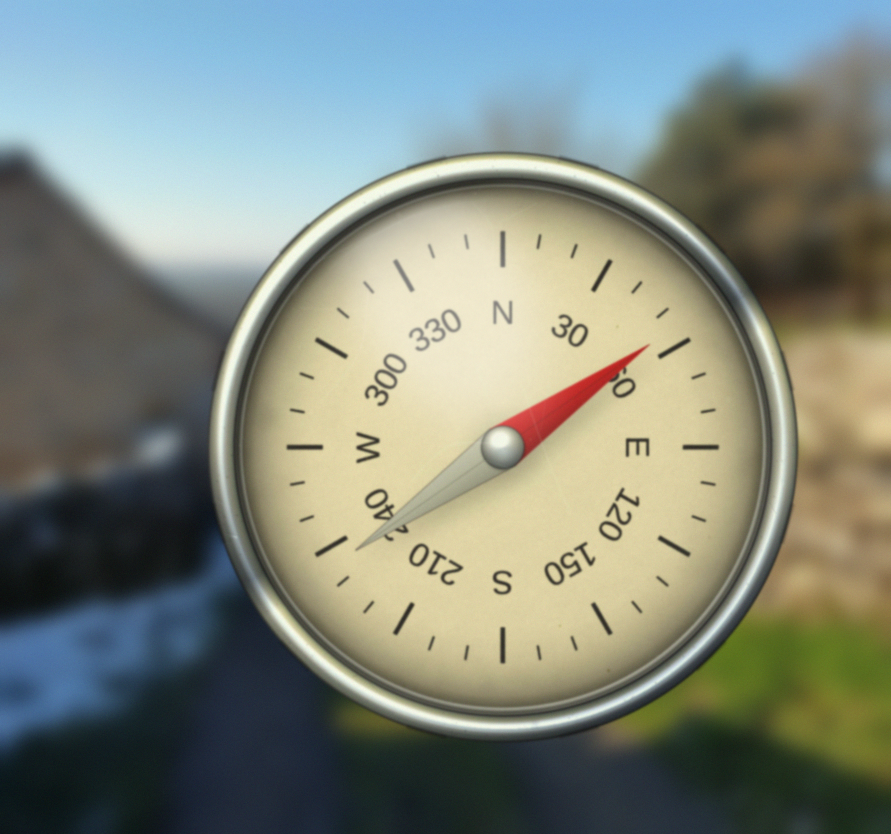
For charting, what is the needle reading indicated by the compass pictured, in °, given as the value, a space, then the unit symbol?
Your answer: 55 °
